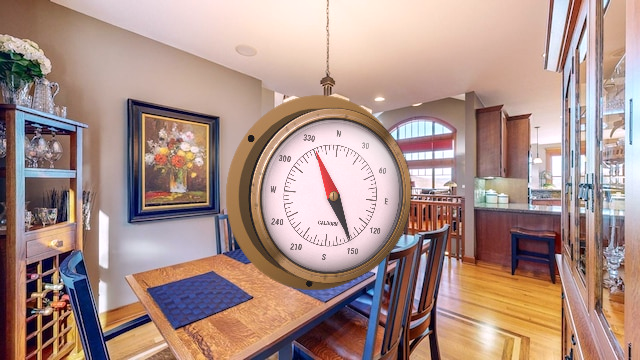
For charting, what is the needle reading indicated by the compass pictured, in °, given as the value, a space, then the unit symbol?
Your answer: 330 °
